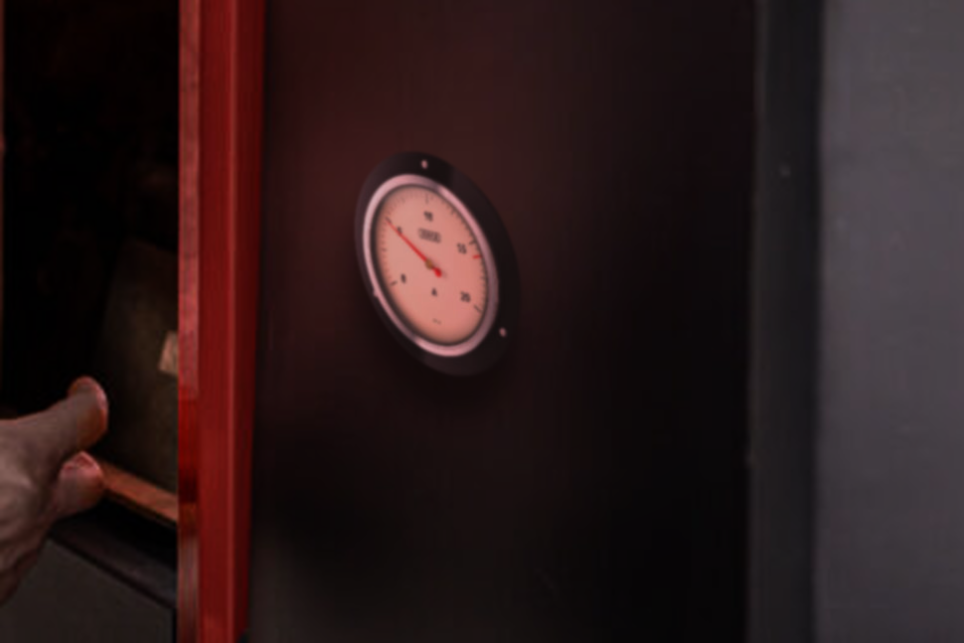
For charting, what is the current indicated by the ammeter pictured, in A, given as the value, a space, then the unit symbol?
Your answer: 5 A
